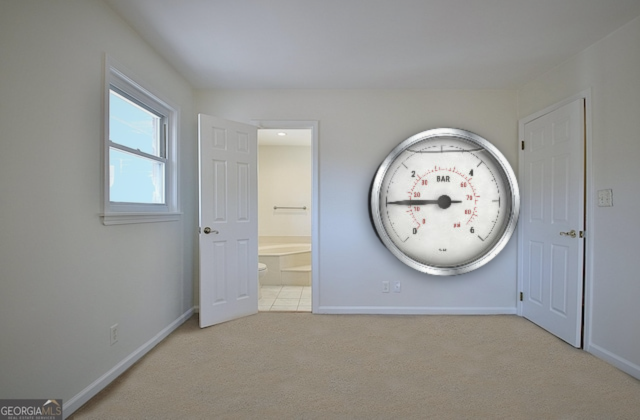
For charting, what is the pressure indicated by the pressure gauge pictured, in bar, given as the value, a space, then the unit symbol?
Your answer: 1 bar
